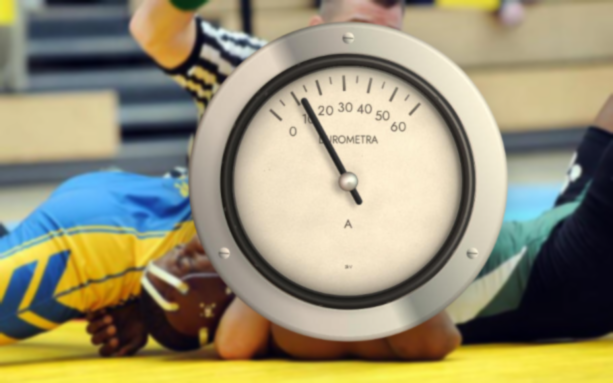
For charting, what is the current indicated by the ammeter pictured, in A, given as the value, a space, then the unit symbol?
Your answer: 12.5 A
